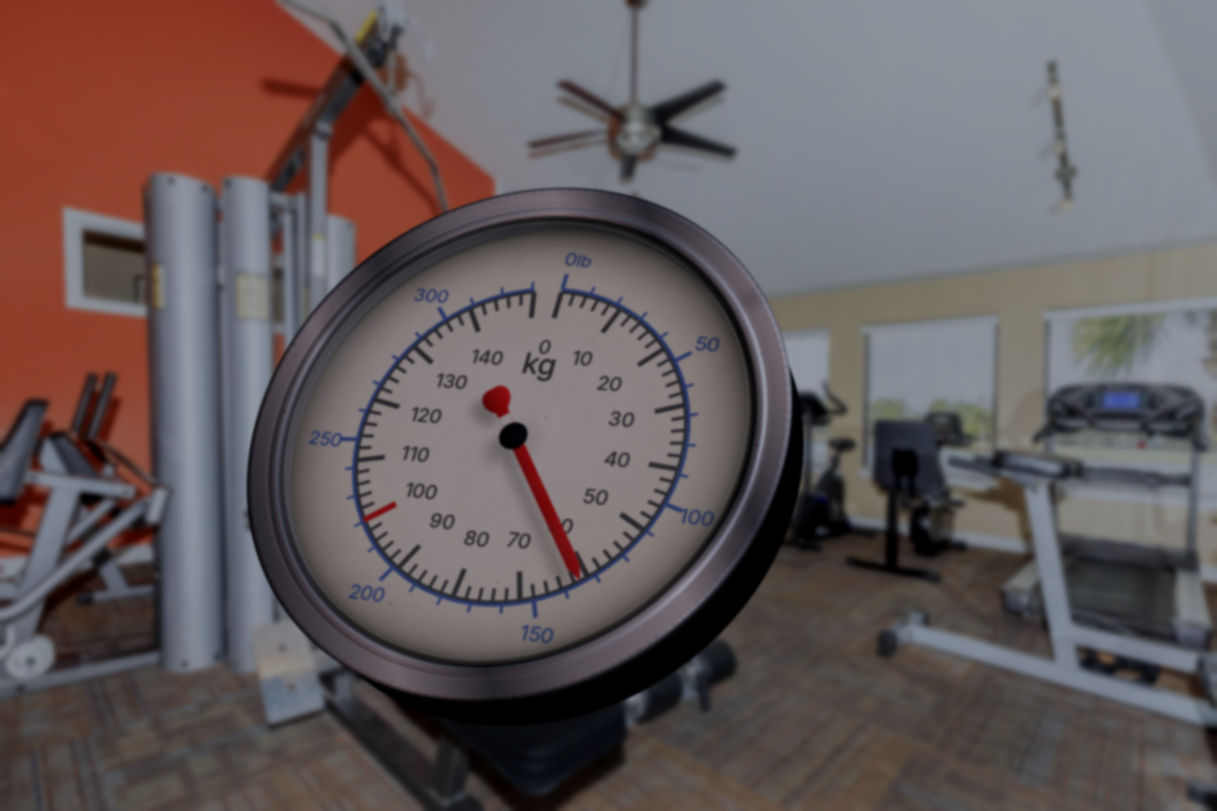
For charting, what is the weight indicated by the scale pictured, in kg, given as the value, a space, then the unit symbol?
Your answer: 61 kg
